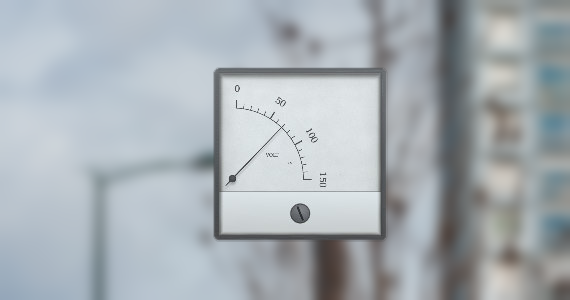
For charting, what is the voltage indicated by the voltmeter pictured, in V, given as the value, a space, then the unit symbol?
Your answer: 70 V
